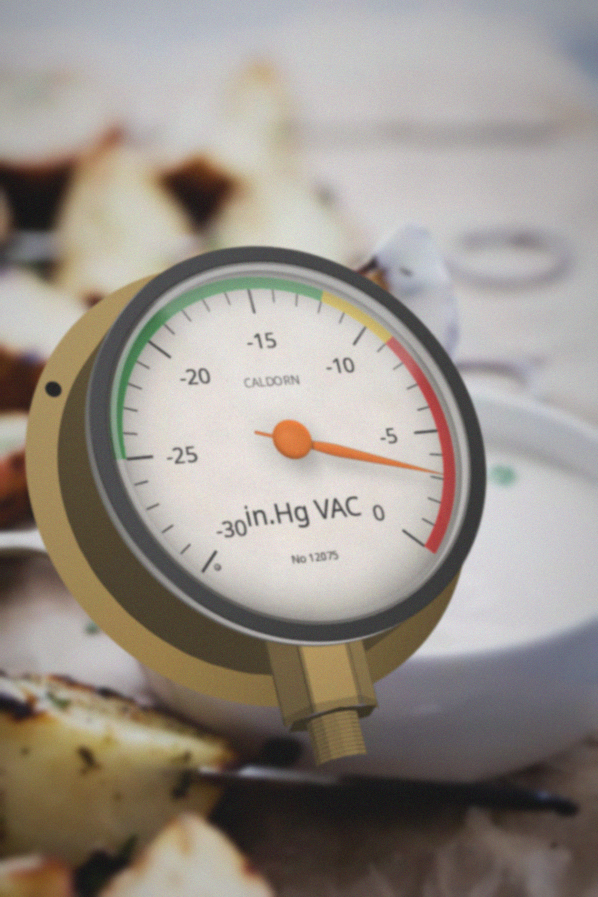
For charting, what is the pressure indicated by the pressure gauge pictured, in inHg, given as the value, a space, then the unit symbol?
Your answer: -3 inHg
